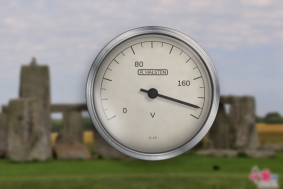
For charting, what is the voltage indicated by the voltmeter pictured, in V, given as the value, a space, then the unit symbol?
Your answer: 190 V
